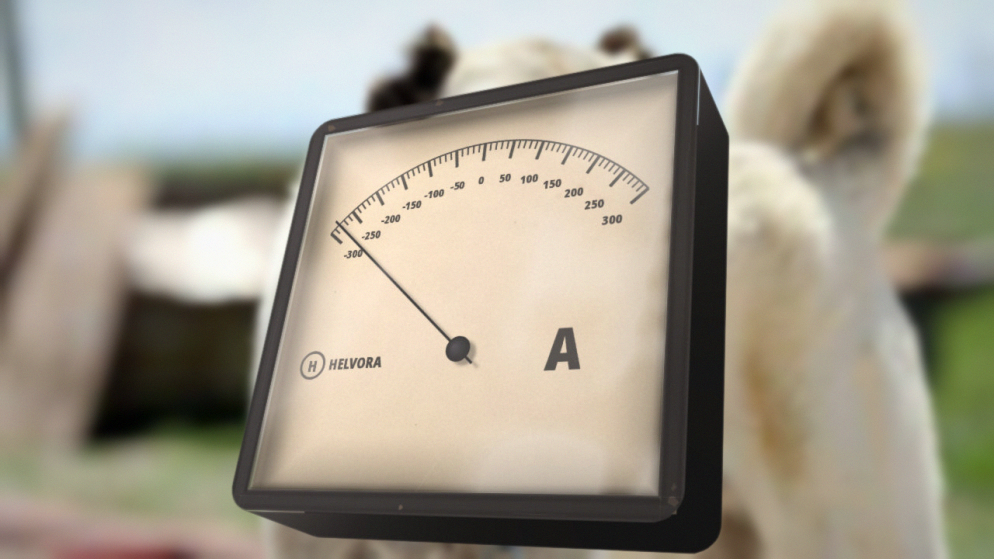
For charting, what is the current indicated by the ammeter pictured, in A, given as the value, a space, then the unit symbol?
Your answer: -280 A
